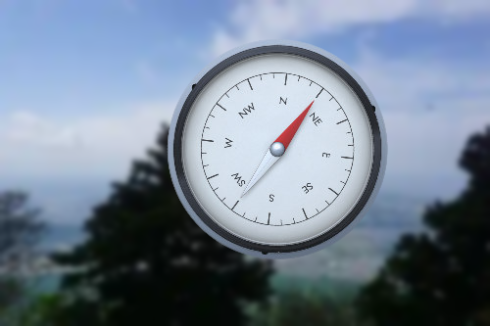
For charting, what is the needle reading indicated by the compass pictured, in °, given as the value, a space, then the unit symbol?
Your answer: 30 °
